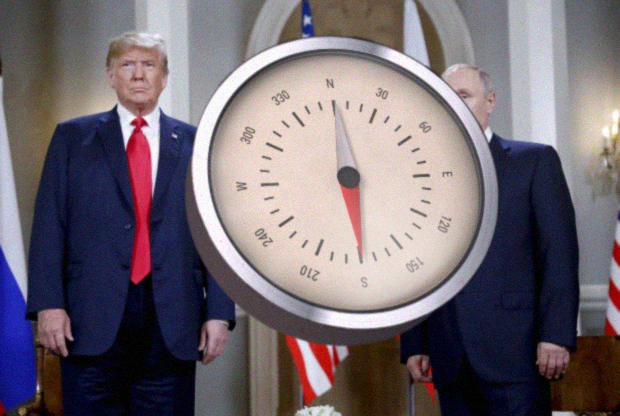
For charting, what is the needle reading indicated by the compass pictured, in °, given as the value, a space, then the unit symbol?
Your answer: 180 °
